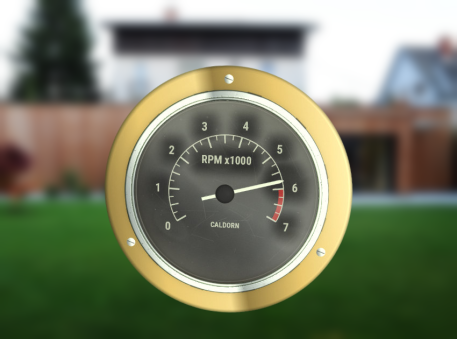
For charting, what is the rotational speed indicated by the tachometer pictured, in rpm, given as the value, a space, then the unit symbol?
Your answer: 5750 rpm
